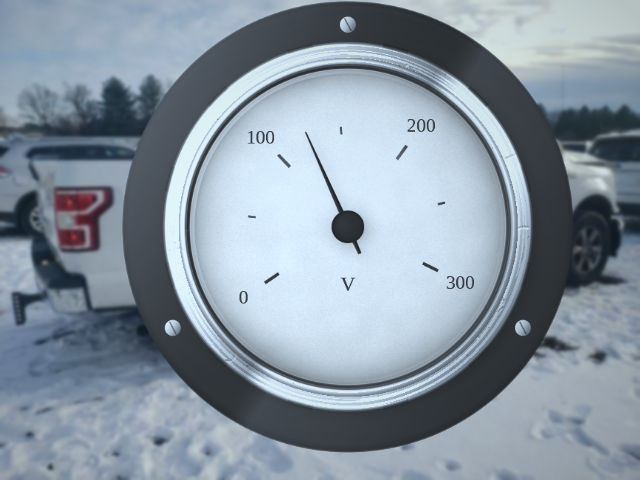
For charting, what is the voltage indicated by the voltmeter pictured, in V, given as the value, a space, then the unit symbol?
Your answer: 125 V
